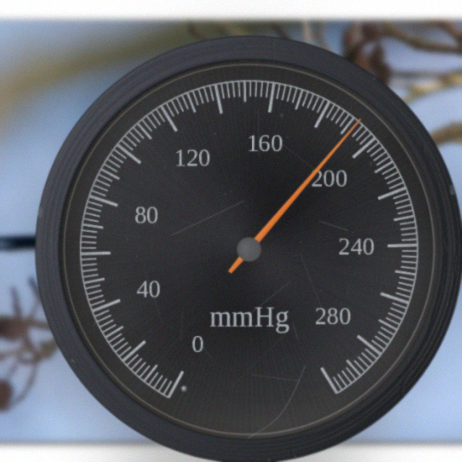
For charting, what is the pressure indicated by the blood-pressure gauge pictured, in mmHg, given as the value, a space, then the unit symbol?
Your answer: 192 mmHg
